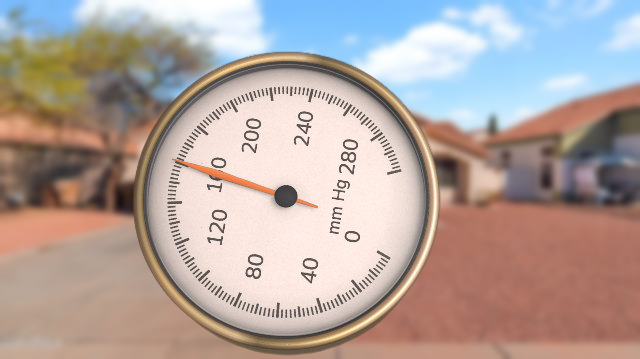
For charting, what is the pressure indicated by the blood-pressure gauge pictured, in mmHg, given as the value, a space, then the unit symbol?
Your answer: 160 mmHg
